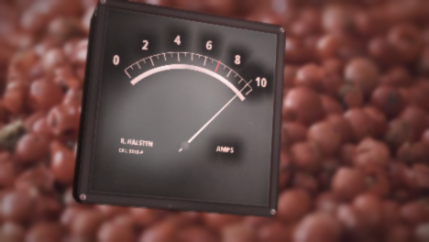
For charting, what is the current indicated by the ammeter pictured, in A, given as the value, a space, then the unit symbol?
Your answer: 9.5 A
